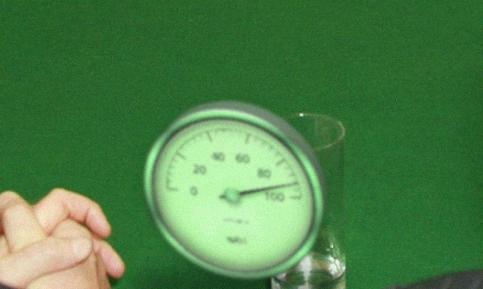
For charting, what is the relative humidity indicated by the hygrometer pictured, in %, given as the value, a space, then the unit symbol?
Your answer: 92 %
